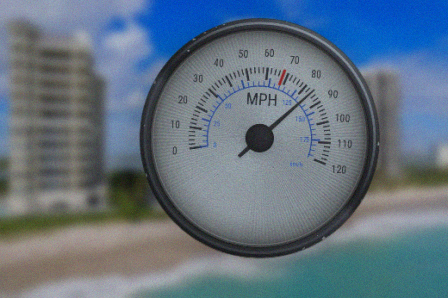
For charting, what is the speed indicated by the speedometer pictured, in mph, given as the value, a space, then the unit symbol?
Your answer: 84 mph
